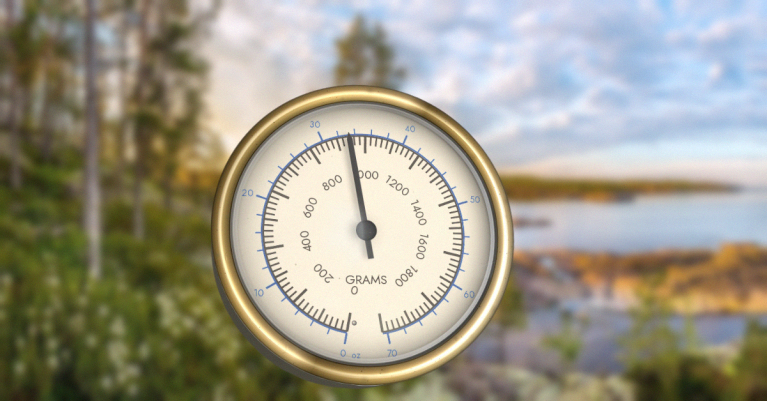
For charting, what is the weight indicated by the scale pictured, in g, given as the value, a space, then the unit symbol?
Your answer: 940 g
